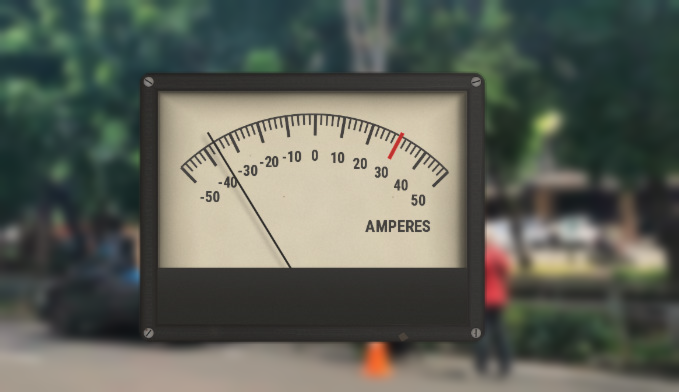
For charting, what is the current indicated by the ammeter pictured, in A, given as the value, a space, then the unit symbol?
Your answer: -36 A
